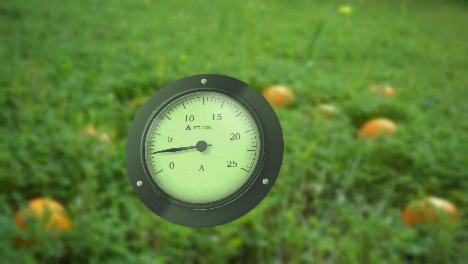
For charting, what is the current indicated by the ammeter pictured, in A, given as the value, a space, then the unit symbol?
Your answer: 2.5 A
